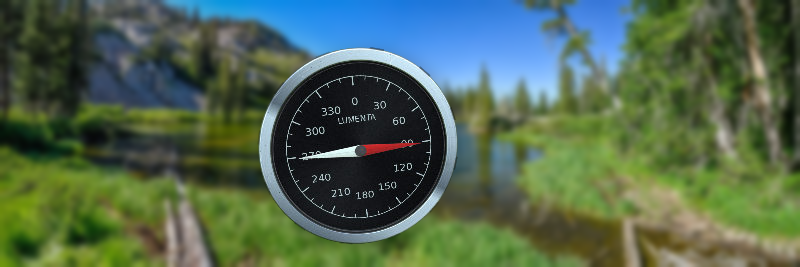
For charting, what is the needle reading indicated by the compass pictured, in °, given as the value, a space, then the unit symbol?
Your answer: 90 °
